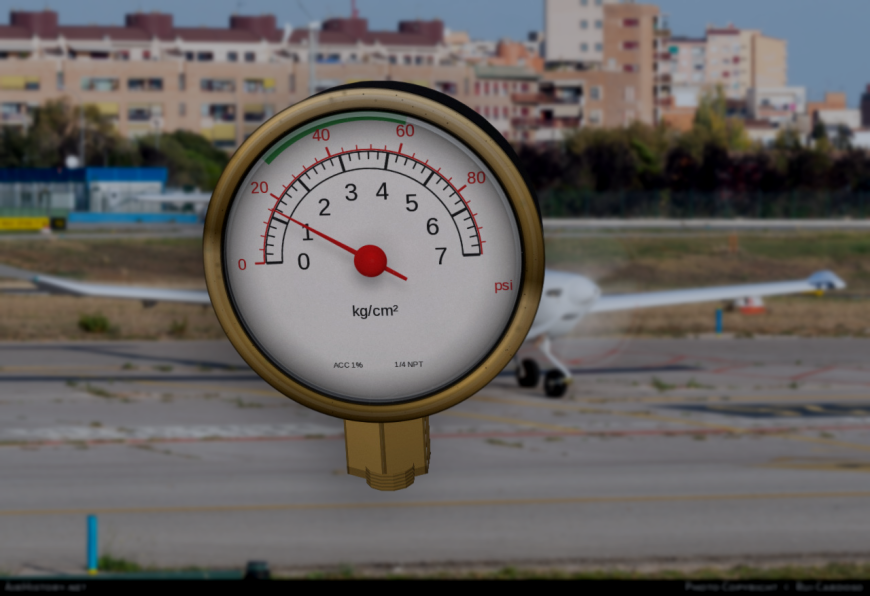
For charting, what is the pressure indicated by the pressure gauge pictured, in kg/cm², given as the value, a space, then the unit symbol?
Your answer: 1.2 kg/cm²
